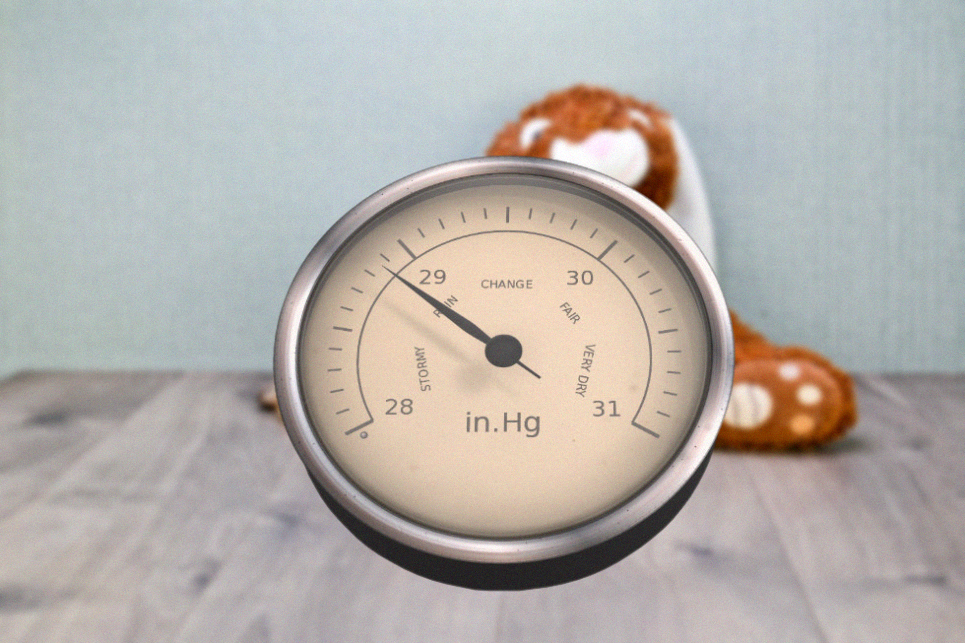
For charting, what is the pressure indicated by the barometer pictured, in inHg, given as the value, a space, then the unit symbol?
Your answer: 28.85 inHg
